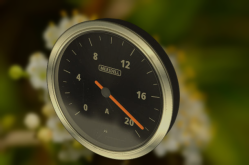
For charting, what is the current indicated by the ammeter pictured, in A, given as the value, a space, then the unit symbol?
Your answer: 19 A
